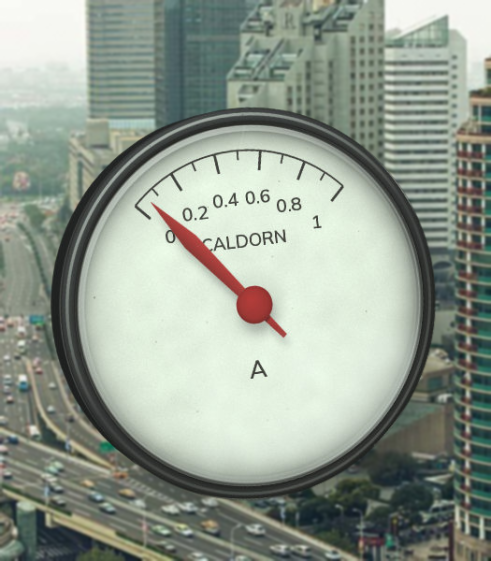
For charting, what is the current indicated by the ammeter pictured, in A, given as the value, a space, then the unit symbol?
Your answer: 0.05 A
